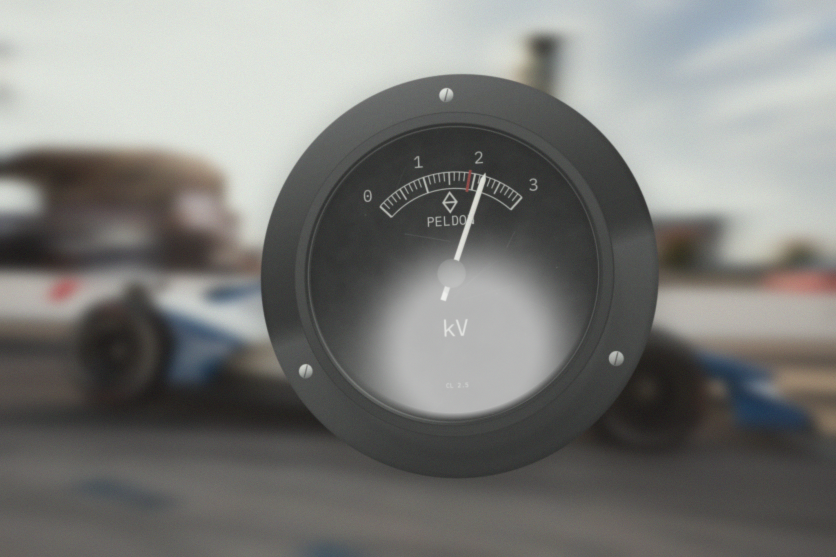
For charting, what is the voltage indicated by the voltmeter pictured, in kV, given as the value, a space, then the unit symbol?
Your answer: 2.2 kV
